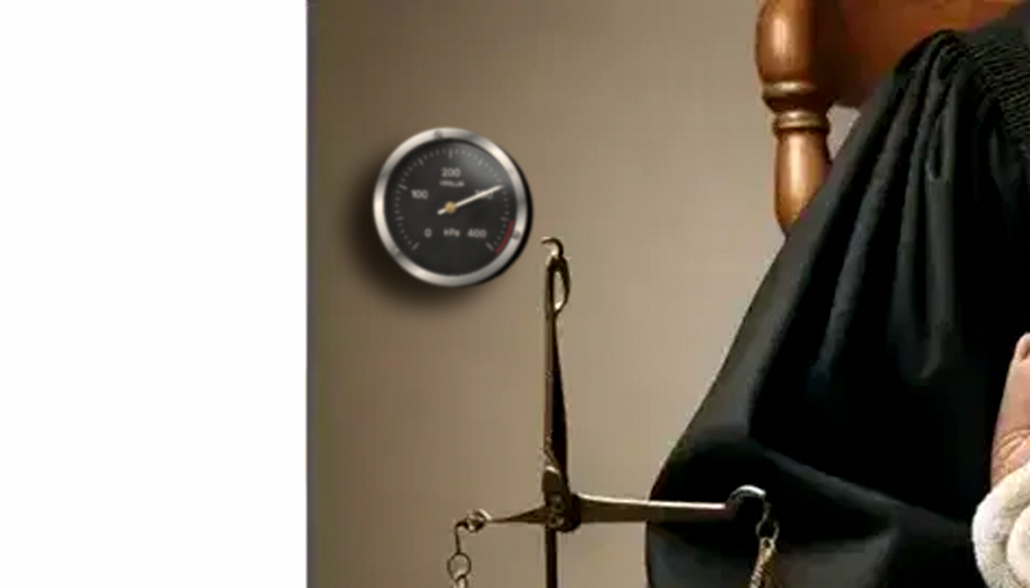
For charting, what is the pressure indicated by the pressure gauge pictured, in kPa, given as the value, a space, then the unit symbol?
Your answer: 300 kPa
